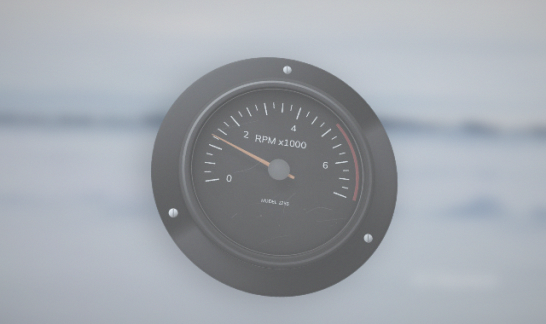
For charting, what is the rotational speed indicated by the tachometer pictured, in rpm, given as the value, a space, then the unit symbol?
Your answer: 1250 rpm
